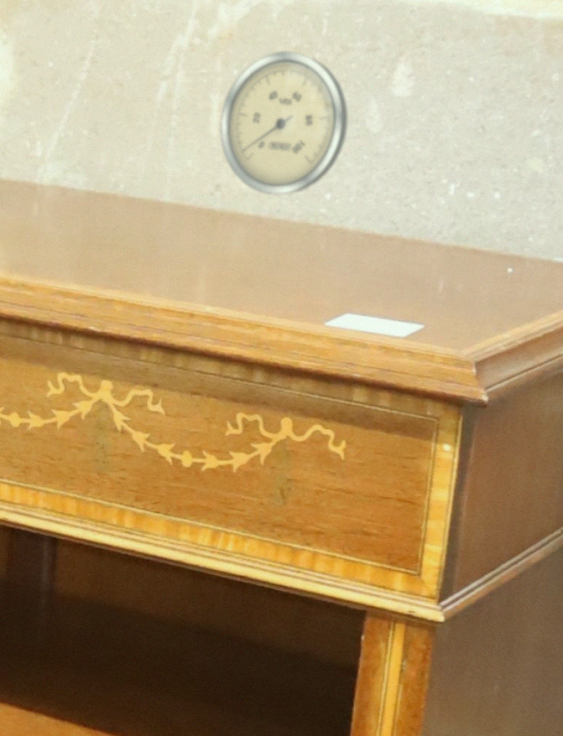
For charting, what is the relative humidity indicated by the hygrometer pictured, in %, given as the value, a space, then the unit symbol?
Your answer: 4 %
